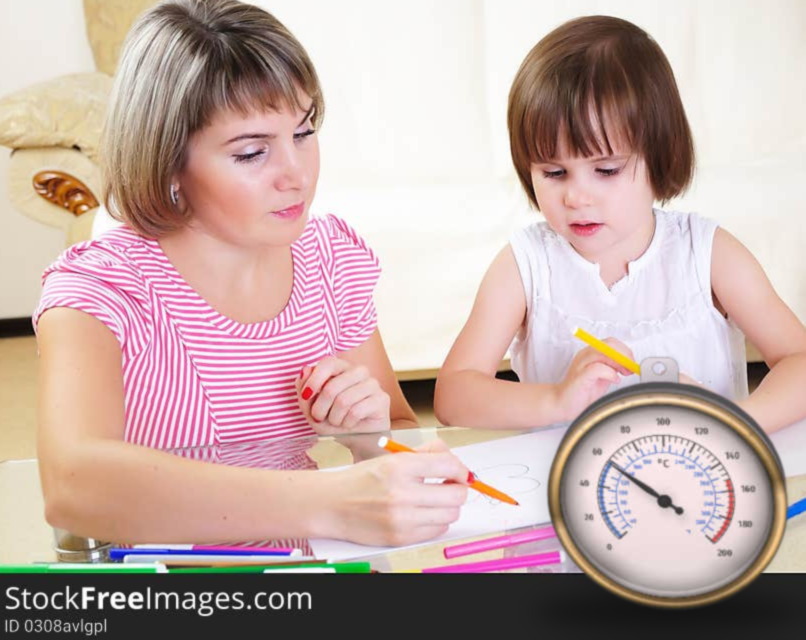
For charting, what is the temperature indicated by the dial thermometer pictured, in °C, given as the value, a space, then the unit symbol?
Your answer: 60 °C
